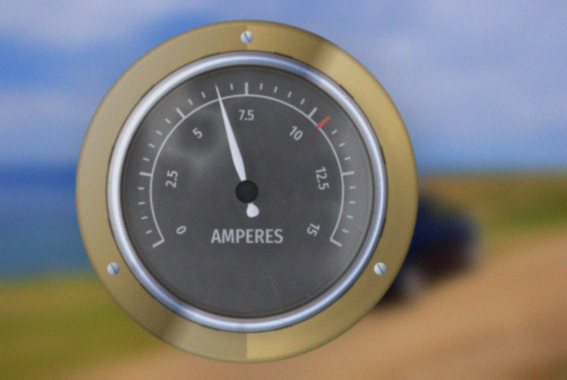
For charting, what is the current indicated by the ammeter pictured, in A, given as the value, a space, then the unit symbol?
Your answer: 6.5 A
